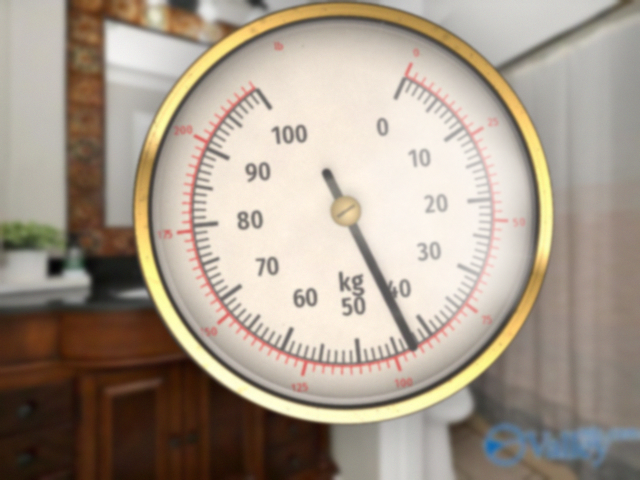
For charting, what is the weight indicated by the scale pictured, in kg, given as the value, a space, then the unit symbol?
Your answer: 43 kg
